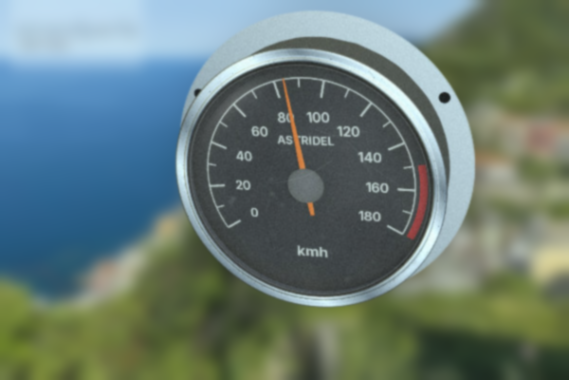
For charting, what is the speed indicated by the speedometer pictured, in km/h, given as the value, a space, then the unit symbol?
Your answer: 85 km/h
